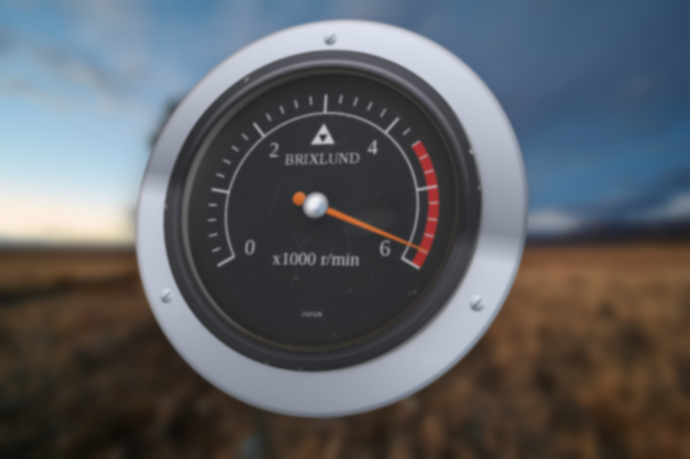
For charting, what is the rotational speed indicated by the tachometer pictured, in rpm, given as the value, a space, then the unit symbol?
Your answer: 5800 rpm
